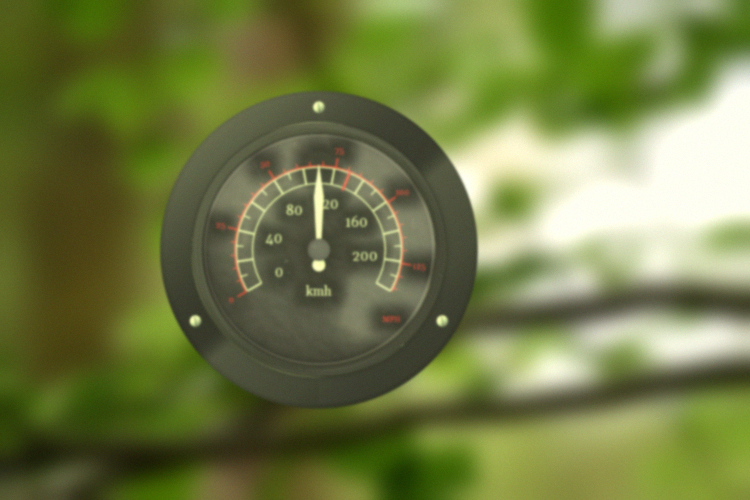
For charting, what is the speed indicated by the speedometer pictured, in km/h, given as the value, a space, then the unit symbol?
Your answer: 110 km/h
